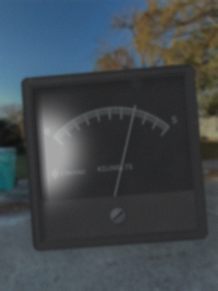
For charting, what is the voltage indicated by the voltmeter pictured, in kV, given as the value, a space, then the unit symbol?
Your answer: 3.5 kV
